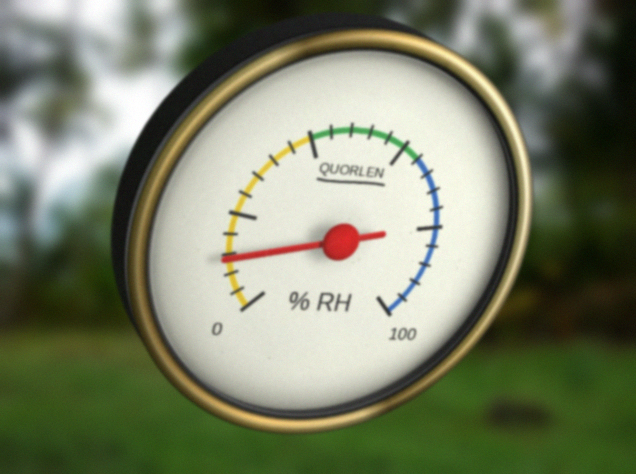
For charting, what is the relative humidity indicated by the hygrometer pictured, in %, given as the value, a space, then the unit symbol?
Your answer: 12 %
